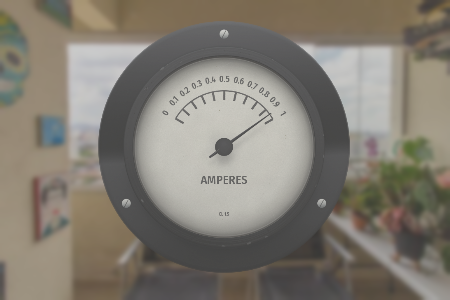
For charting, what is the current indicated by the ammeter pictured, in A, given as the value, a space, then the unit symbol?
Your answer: 0.95 A
